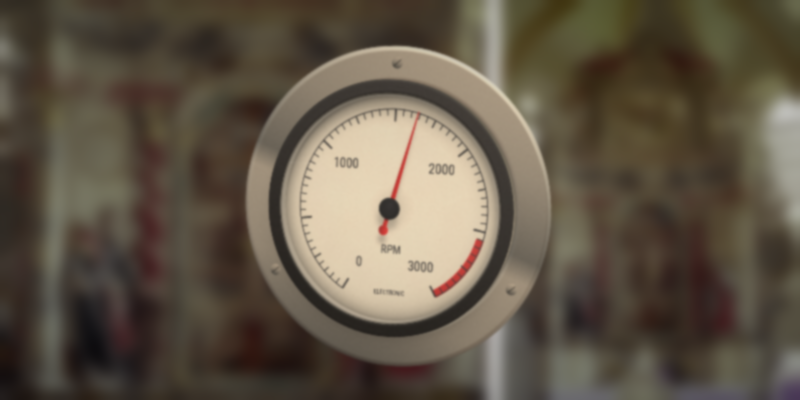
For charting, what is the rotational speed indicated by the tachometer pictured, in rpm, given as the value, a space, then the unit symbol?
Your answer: 1650 rpm
